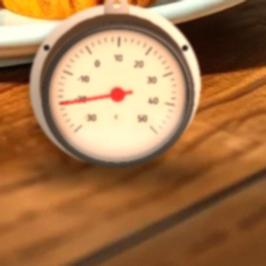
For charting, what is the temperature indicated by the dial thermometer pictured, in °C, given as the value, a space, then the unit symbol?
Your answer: -20 °C
